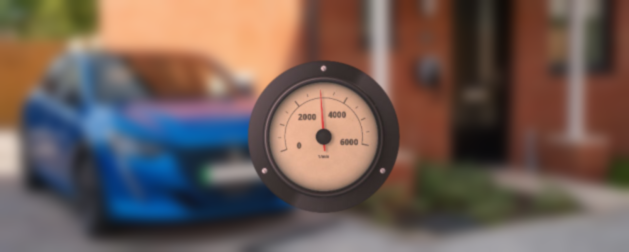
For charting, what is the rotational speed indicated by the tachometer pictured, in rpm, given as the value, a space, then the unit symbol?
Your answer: 3000 rpm
